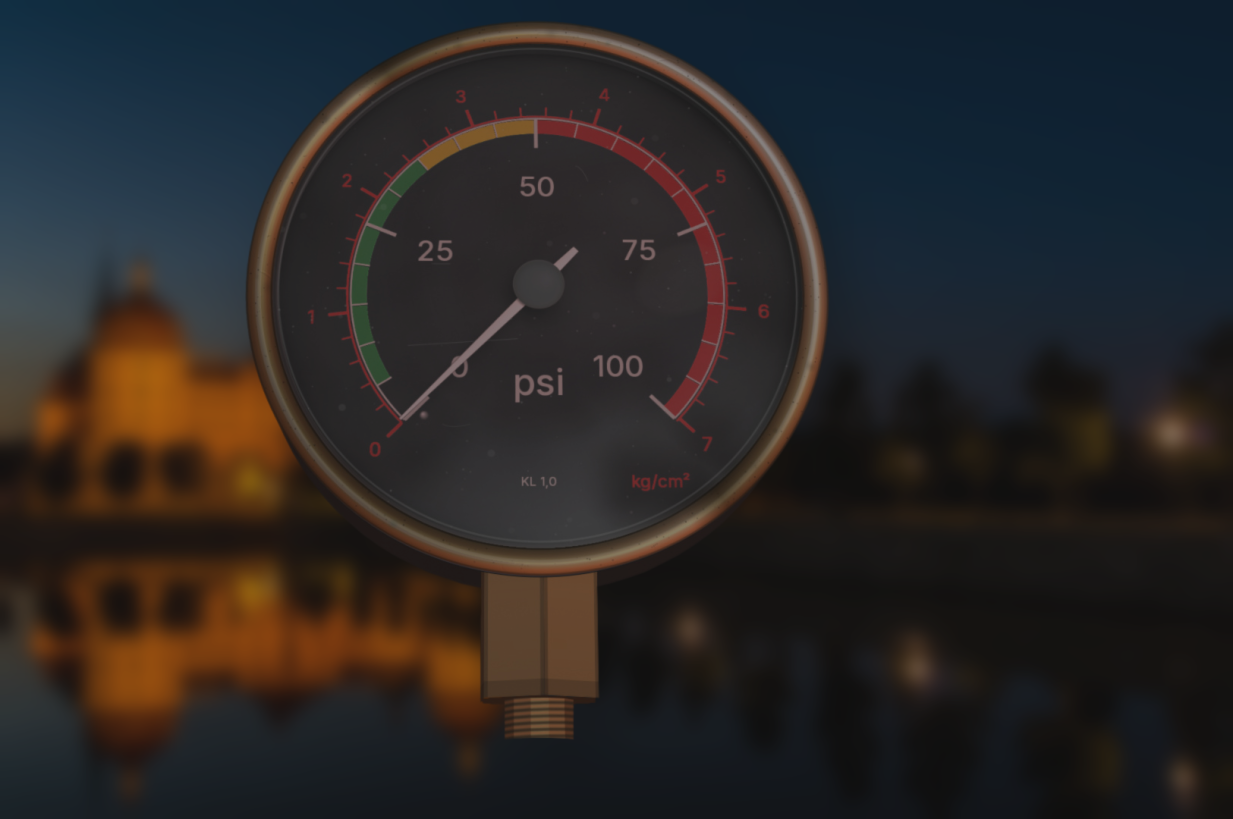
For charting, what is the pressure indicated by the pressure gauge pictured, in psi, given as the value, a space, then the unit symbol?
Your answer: 0 psi
